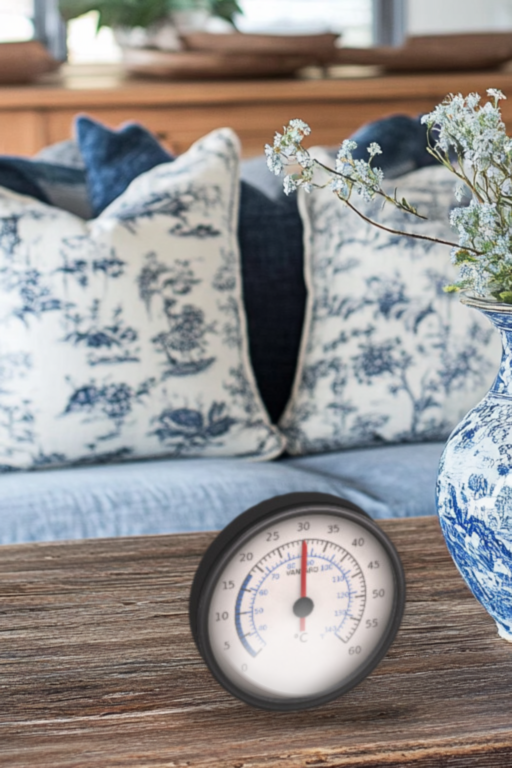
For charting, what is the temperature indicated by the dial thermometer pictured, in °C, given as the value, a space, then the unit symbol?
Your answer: 30 °C
